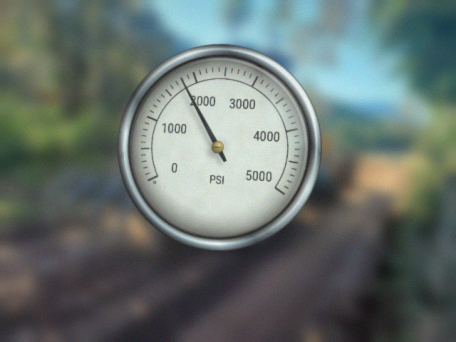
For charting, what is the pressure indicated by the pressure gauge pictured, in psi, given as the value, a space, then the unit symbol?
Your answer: 1800 psi
